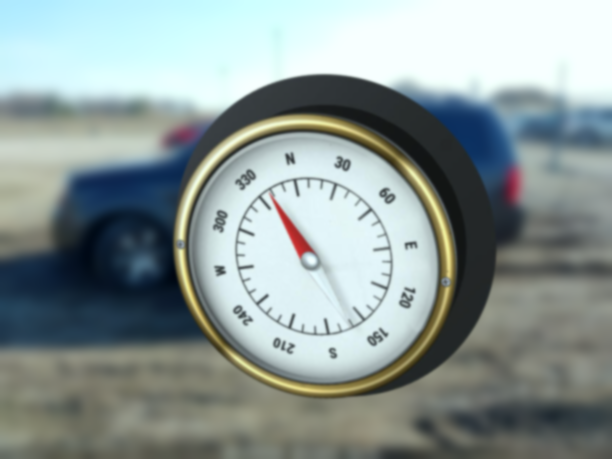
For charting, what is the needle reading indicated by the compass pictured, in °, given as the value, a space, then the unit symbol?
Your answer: 340 °
